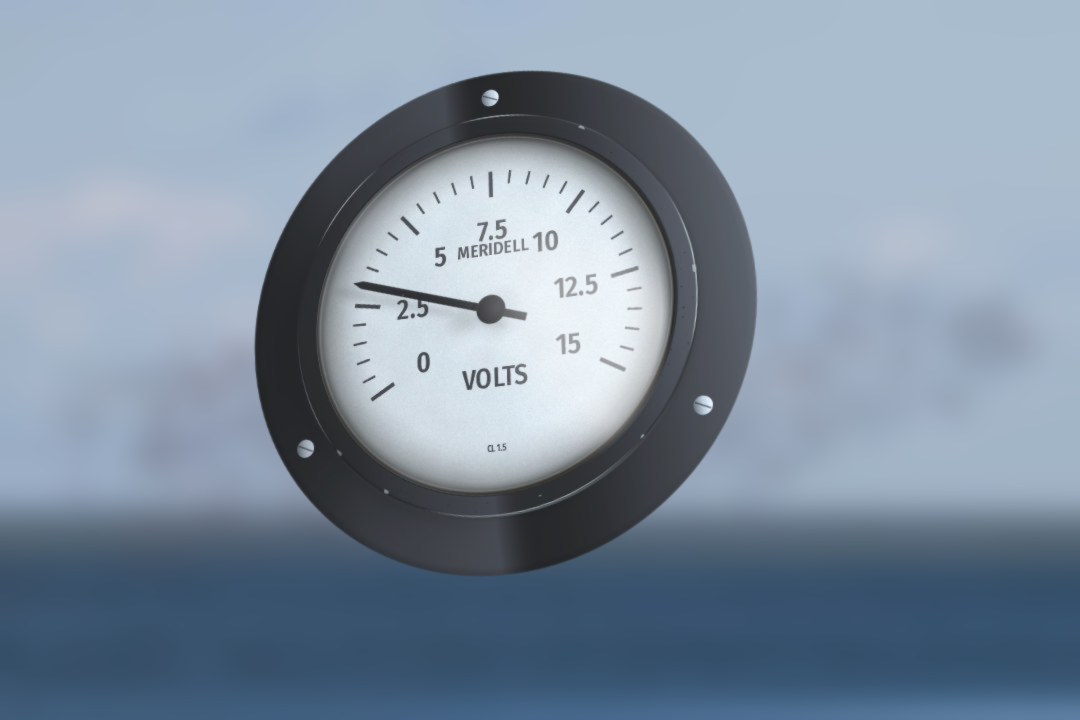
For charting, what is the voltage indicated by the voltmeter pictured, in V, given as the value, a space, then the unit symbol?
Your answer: 3 V
